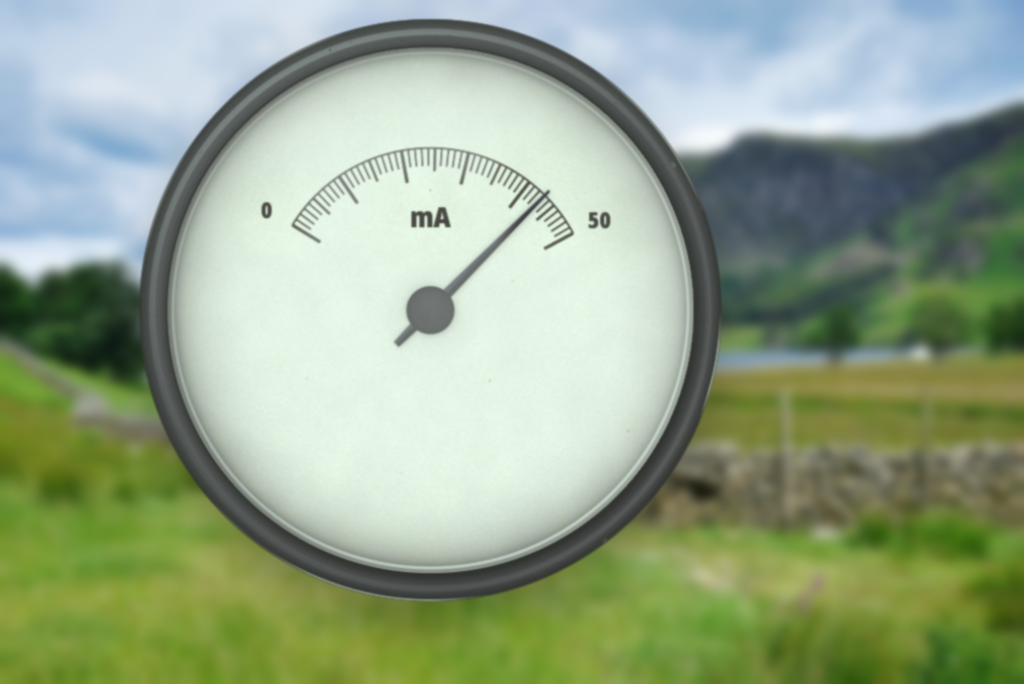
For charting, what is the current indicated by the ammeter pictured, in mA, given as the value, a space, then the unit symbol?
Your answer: 43 mA
